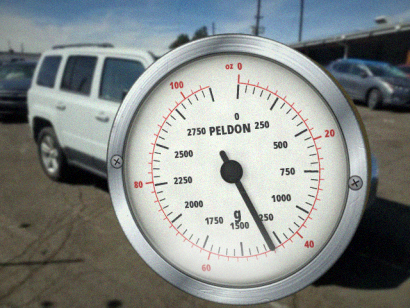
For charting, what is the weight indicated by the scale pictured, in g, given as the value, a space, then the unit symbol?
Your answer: 1300 g
